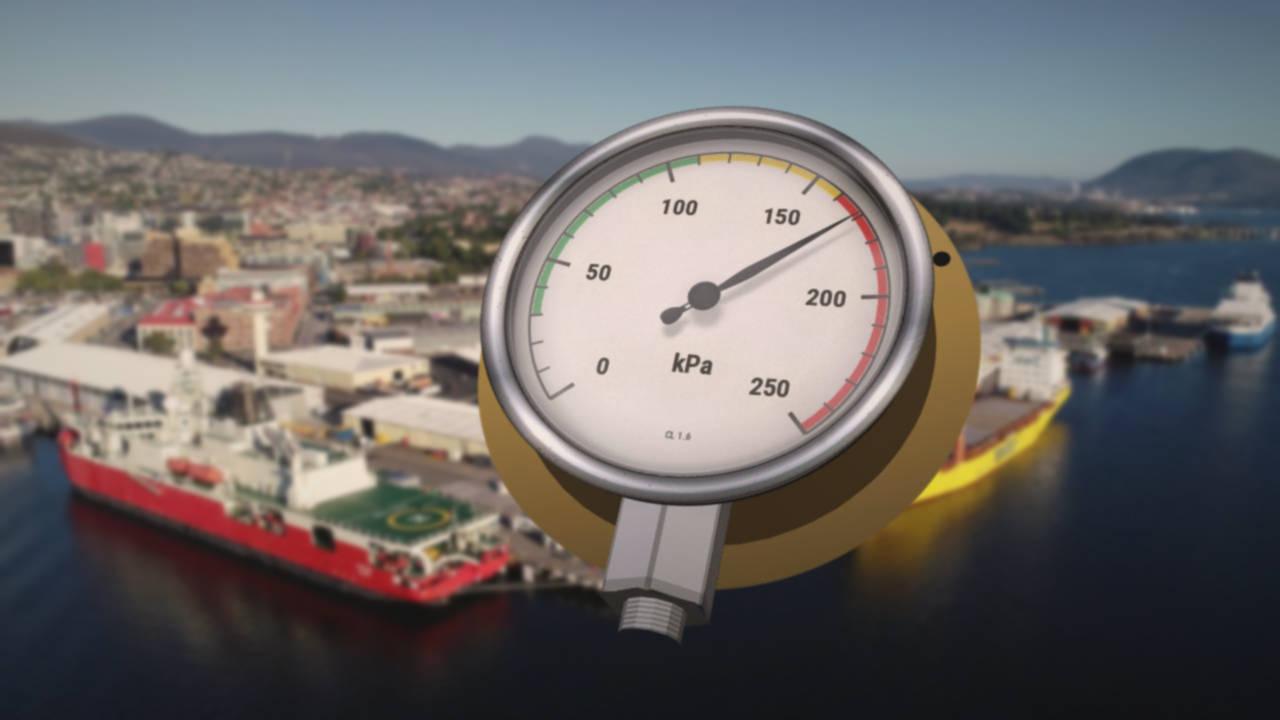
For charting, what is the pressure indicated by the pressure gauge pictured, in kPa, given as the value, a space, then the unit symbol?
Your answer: 170 kPa
